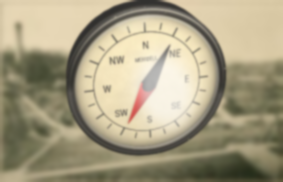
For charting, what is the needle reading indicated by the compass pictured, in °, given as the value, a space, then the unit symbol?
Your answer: 210 °
